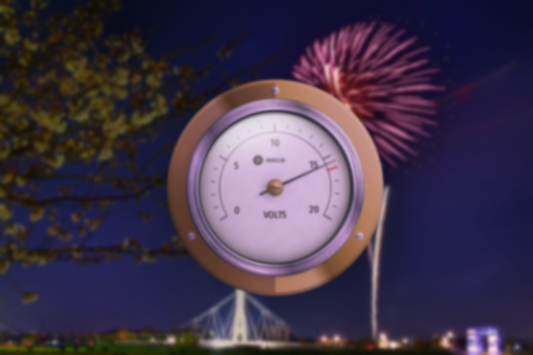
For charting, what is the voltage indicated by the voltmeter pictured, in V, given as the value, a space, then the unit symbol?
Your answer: 15.5 V
